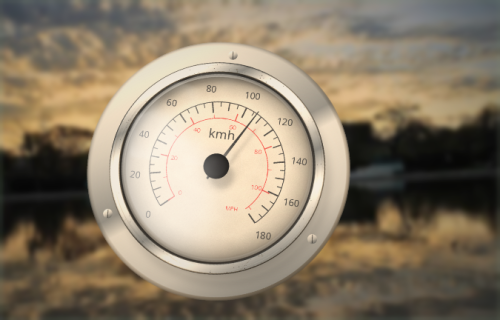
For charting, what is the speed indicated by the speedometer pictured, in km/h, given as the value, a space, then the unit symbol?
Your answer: 107.5 km/h
